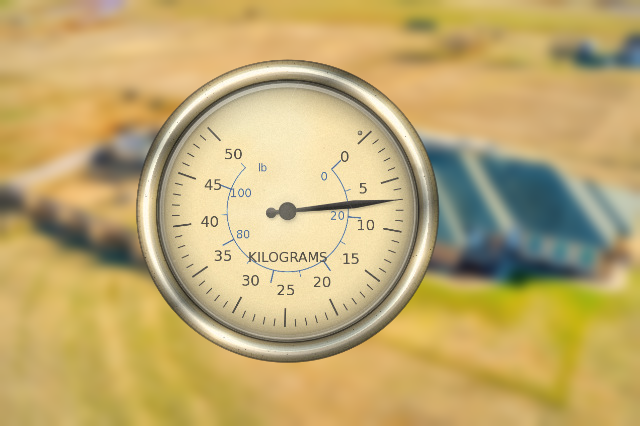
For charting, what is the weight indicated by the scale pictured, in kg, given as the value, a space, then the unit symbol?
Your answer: 7 kg
